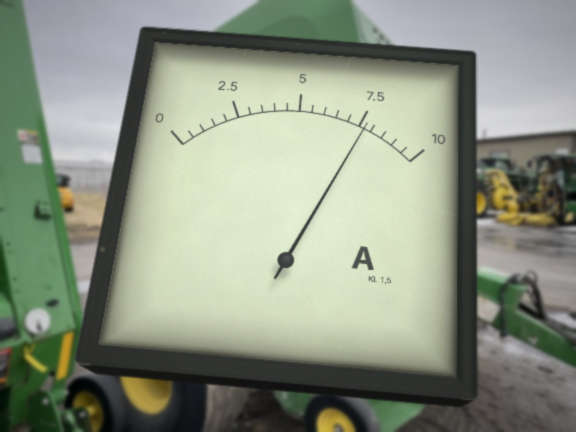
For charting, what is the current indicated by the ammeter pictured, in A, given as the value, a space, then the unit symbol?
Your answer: 7.75 A
